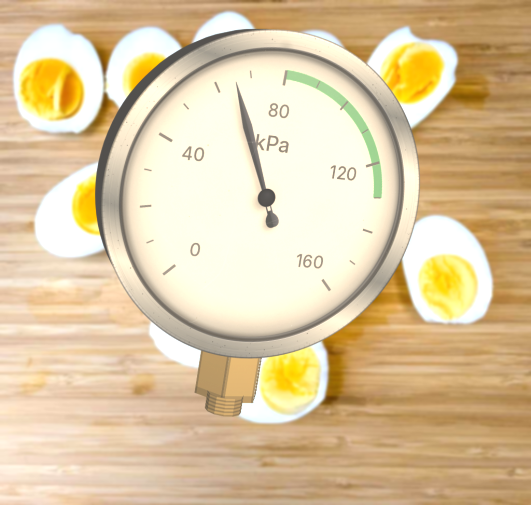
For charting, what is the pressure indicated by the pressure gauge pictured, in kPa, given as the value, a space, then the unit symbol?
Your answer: 65 kPa
